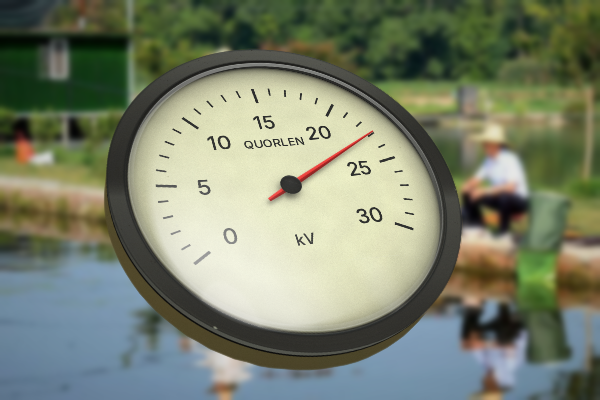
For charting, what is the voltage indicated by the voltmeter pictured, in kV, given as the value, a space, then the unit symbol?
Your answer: 23 kV
